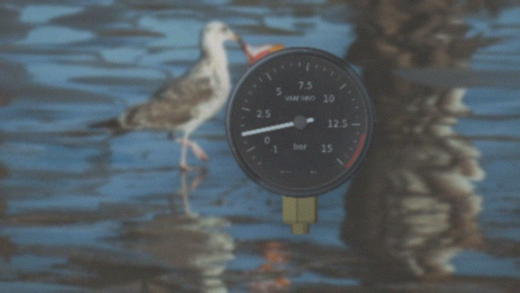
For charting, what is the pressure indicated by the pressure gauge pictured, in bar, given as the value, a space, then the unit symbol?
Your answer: 1 bar
